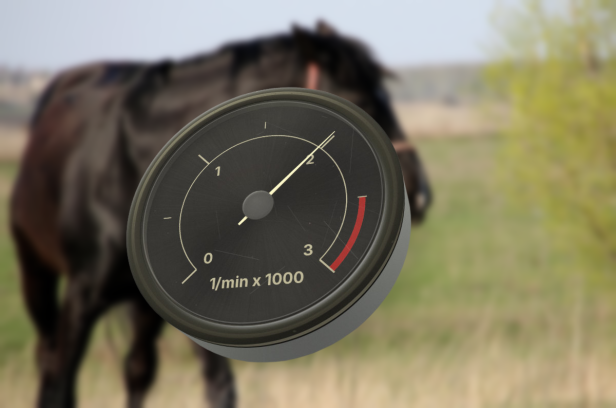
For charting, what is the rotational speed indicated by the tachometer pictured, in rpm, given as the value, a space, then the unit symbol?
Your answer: 2000 rpm
